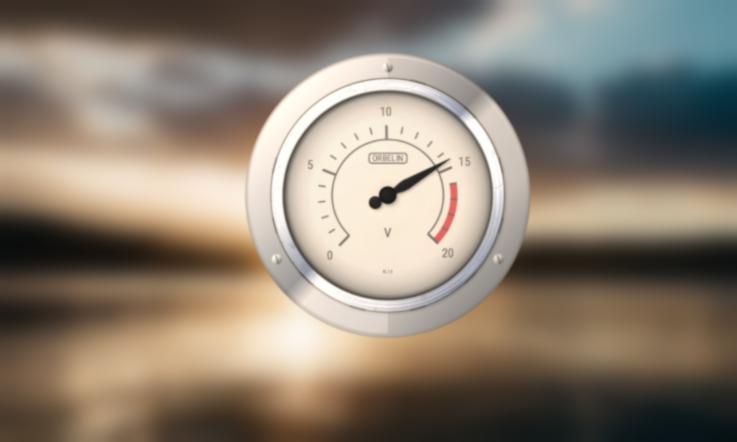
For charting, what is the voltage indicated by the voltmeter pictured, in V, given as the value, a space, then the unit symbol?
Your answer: 14.5 V
